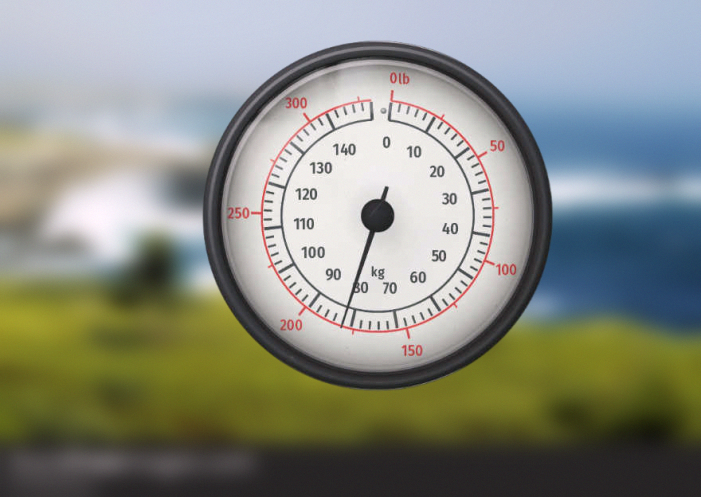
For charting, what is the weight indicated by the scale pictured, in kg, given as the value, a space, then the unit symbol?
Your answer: 82 kg
